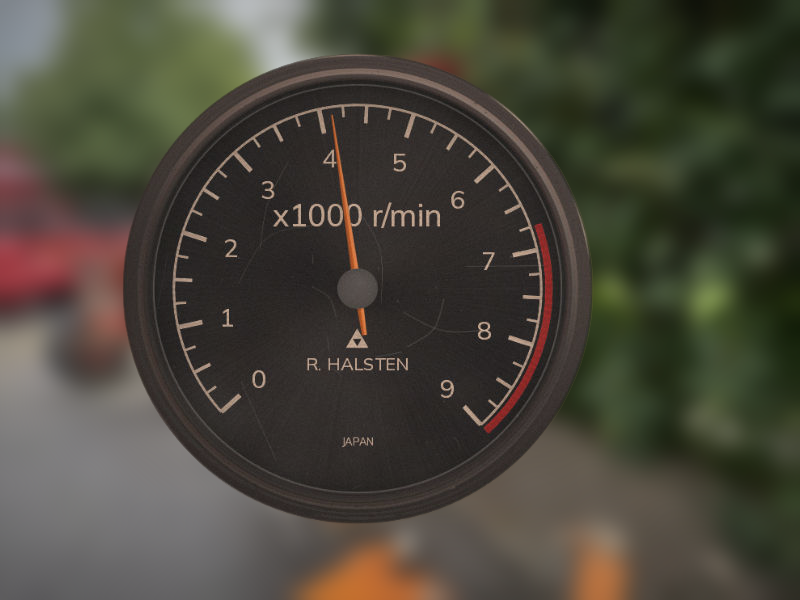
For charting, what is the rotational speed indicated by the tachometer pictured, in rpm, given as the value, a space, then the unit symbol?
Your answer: 4125 rpm
